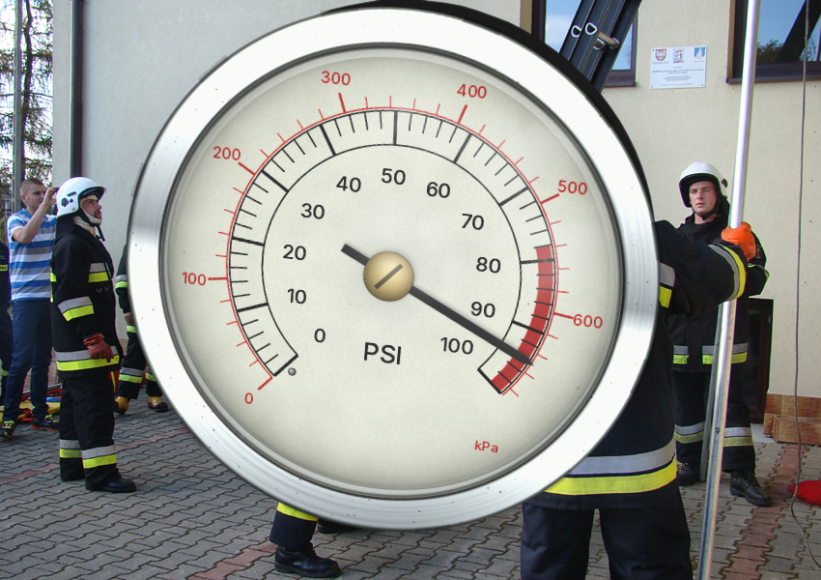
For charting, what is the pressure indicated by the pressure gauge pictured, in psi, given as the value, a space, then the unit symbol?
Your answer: 94 psi
